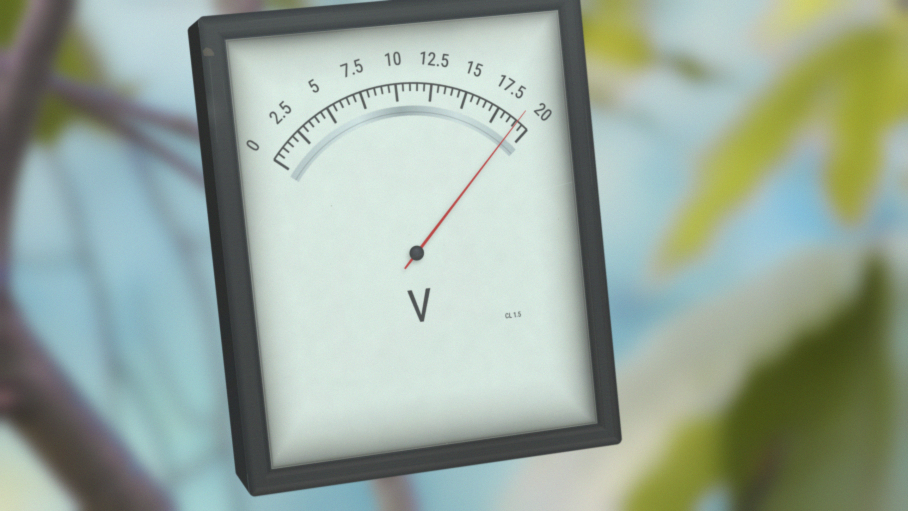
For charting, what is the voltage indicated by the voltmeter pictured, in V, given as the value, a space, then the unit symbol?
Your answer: 19 V
